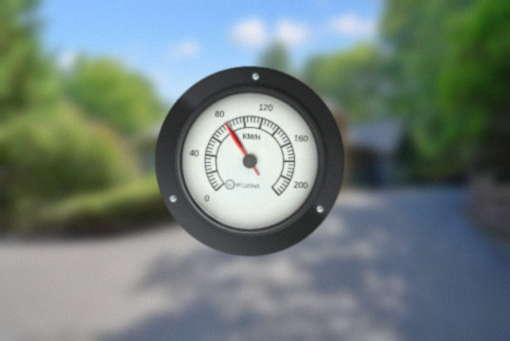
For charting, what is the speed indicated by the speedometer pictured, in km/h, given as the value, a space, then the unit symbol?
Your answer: 80 km/h
